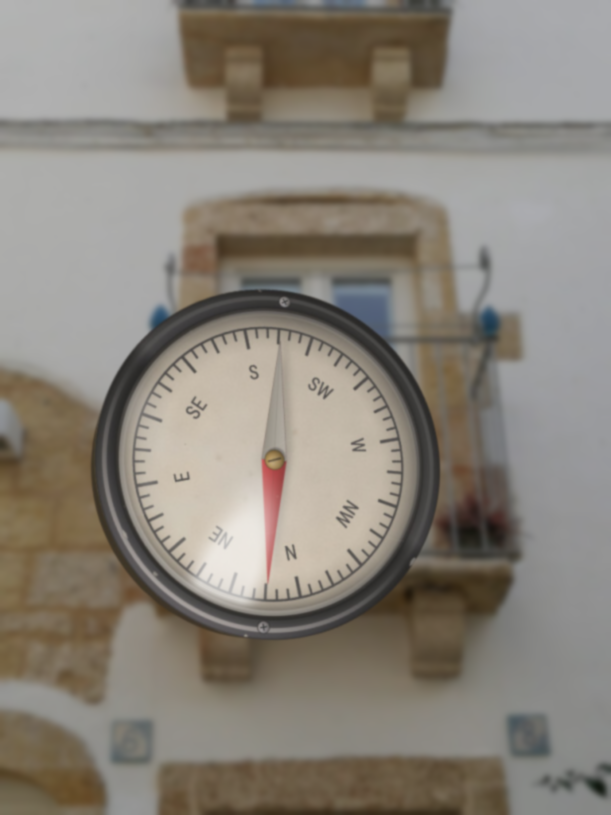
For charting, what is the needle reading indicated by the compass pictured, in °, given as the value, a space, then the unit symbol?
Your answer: 15 °
